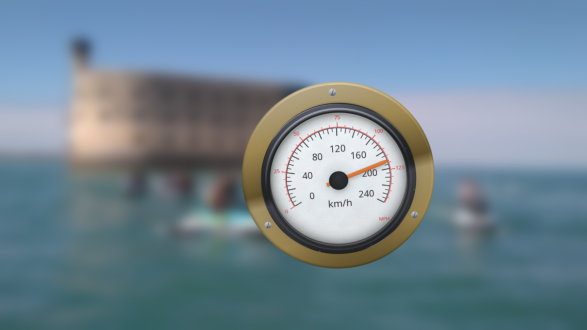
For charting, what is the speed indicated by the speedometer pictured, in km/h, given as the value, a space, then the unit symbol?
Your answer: 190 km/h
